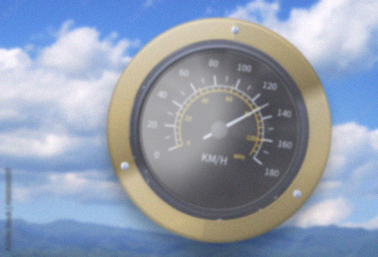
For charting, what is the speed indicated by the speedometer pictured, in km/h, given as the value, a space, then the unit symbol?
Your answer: 130 km/h
